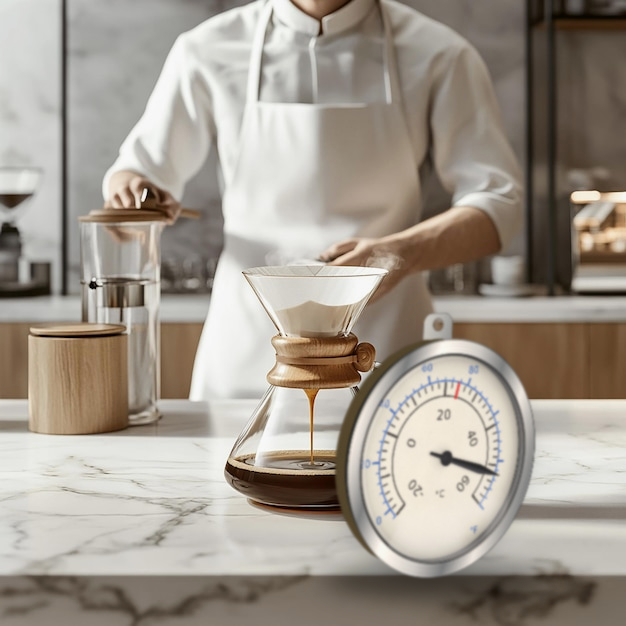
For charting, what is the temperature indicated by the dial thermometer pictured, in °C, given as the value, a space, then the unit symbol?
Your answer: 52 °C
